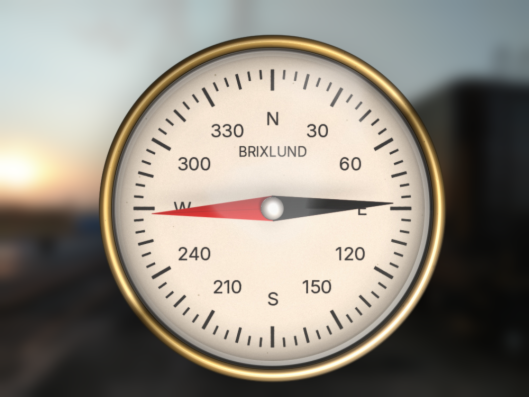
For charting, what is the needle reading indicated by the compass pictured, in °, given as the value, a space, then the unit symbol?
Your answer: 267.5 °
